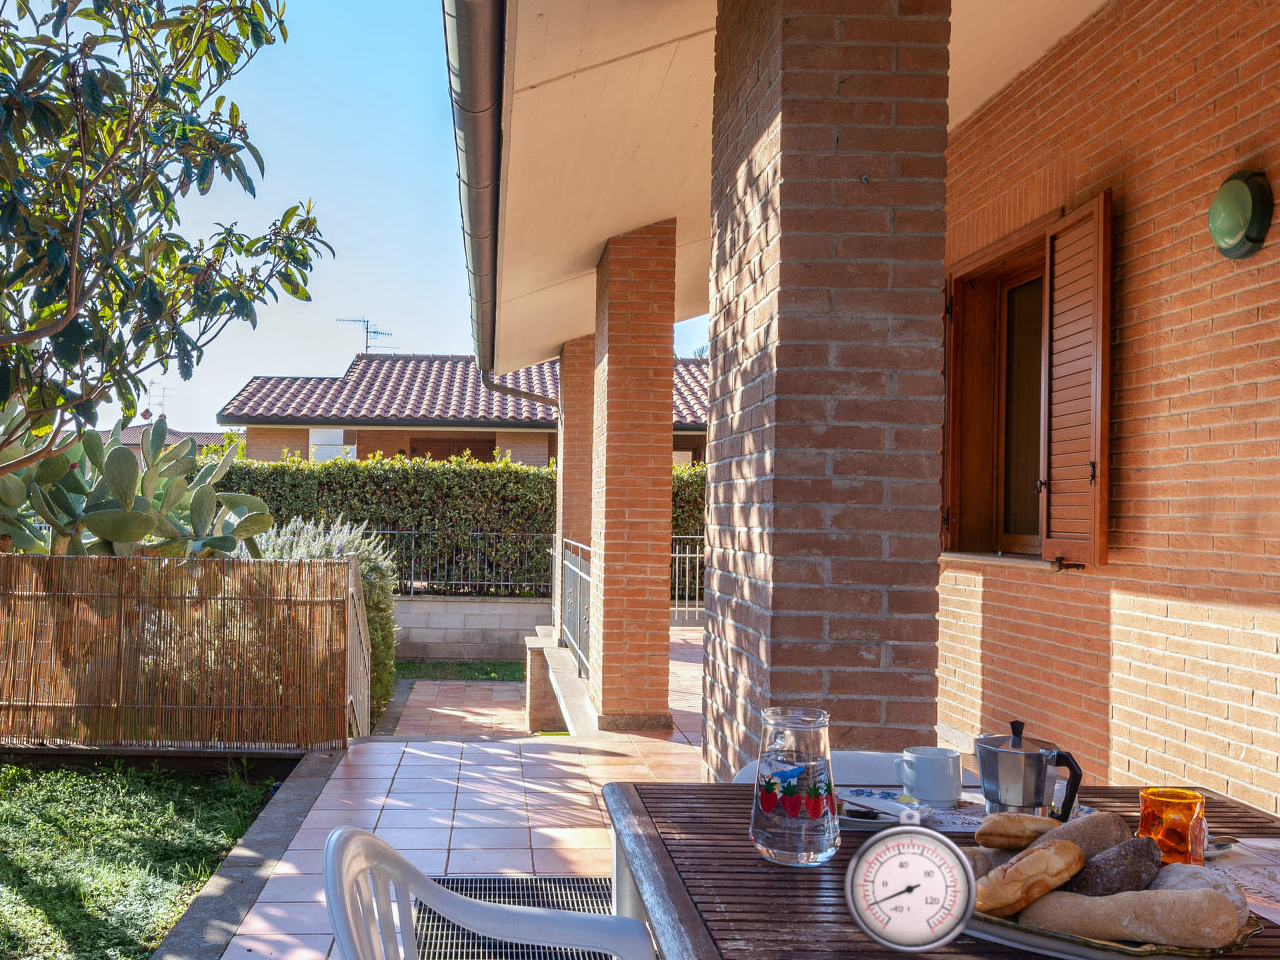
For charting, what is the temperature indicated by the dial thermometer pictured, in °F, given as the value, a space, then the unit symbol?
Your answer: -20 °F
